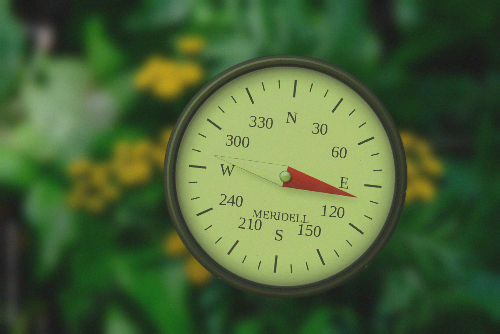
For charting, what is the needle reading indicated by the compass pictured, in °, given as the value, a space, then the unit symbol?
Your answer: 100 °
